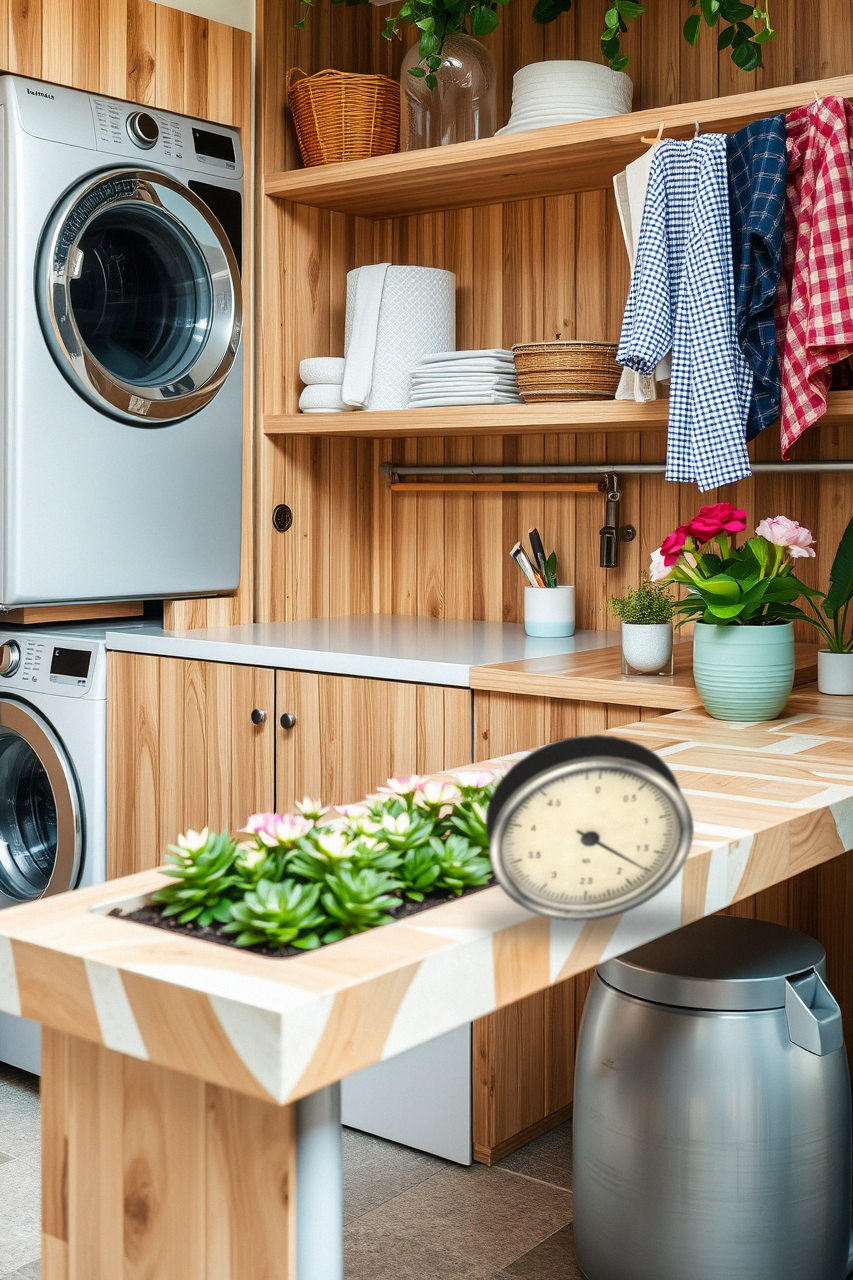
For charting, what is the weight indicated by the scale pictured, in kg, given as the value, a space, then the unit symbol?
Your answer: 1.75 kg
